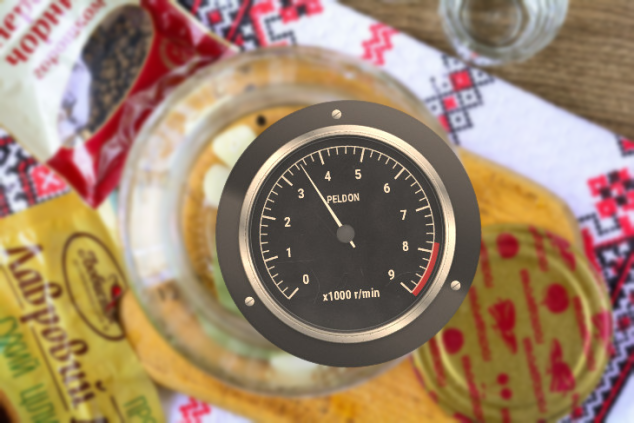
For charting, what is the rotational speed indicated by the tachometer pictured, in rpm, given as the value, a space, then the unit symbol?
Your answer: 3500 rpm
